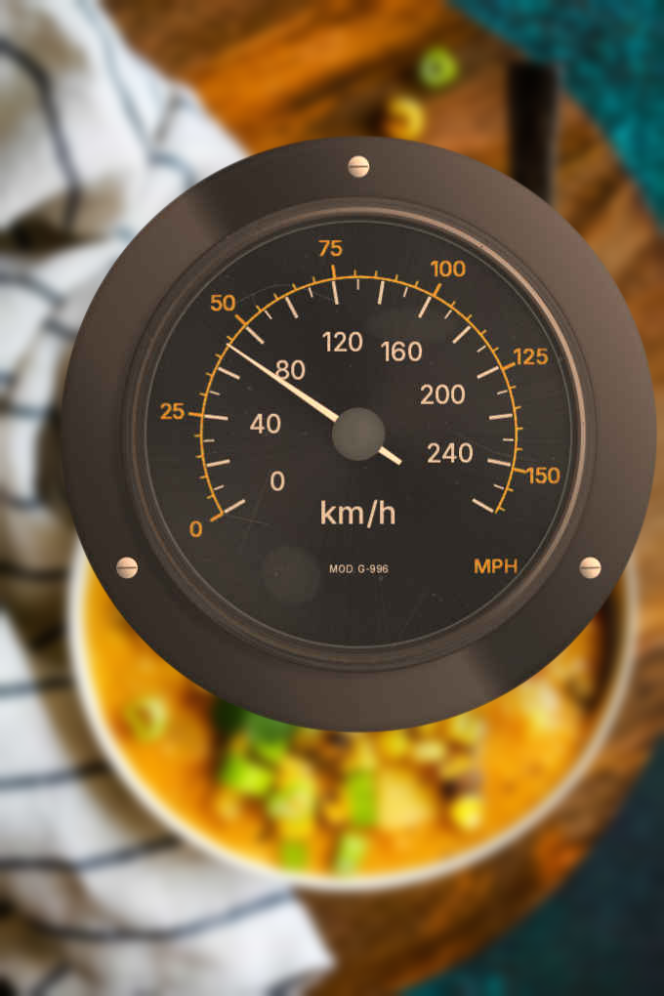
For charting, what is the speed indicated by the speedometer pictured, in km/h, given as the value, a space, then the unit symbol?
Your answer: 70 km/h
